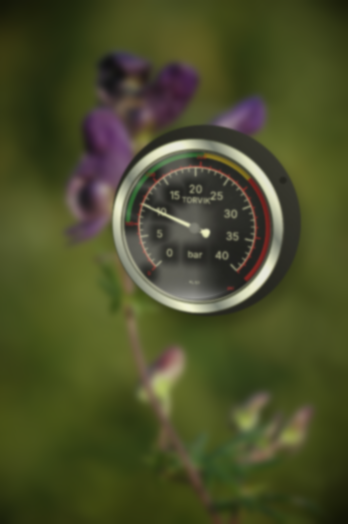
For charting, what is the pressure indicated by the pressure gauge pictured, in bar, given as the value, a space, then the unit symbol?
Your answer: 10 bar
